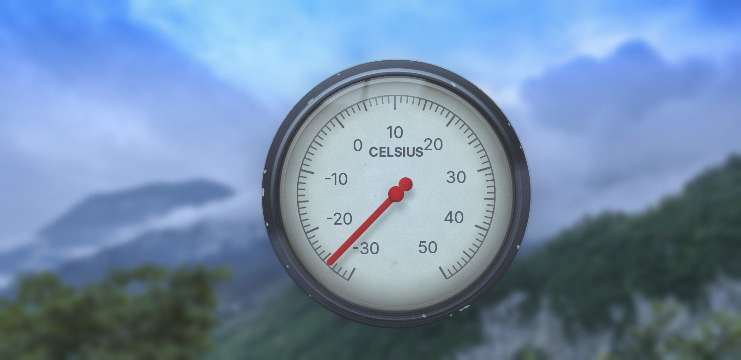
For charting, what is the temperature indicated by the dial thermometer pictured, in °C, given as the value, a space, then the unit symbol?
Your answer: -26 °C
